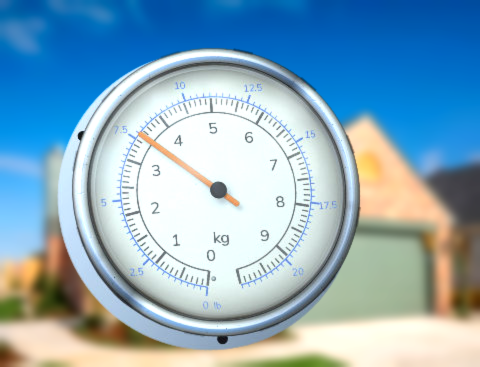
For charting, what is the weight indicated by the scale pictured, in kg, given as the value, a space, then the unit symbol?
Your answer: 3.5 kg
